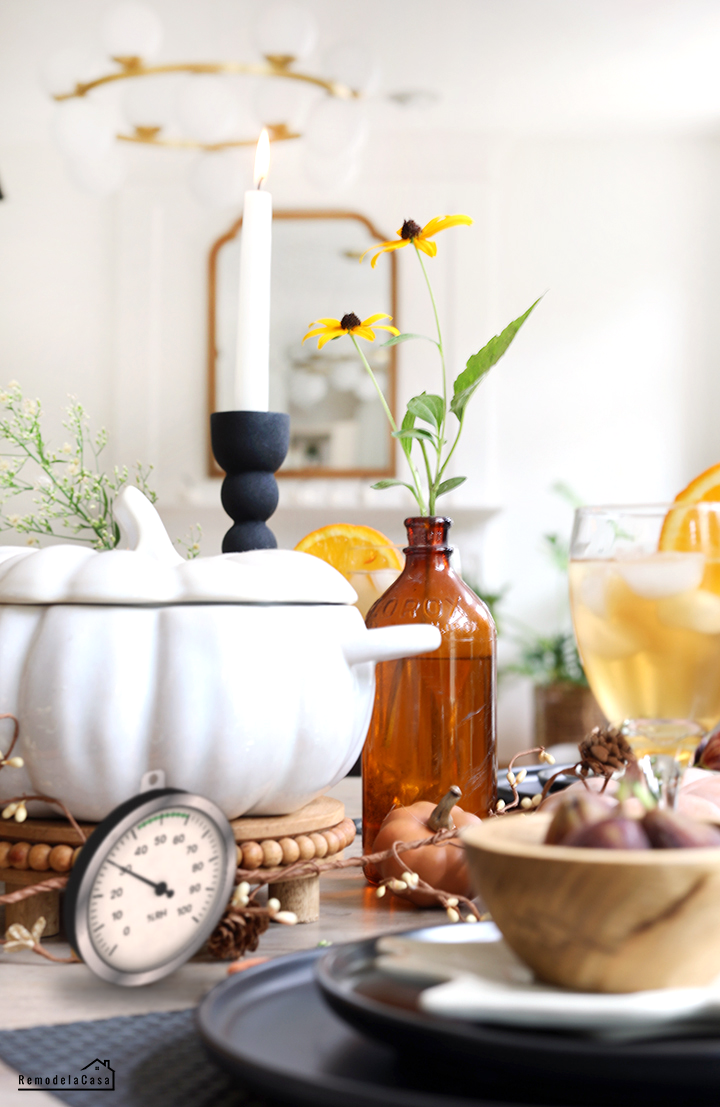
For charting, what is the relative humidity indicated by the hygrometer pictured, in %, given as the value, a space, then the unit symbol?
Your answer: 30 %
